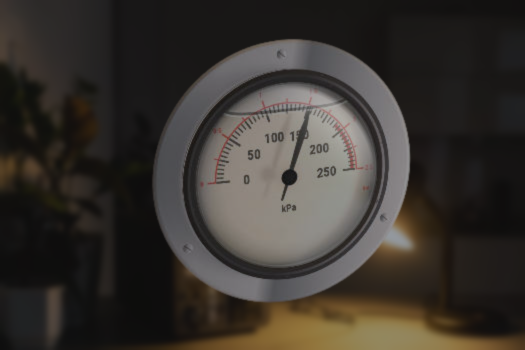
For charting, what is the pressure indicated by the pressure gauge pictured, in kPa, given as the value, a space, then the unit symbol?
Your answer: 150 kPa
